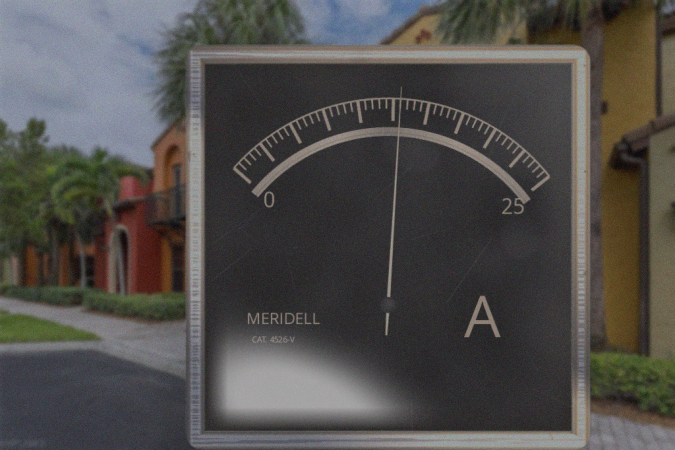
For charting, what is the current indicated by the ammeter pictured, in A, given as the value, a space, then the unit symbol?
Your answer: 13 A
